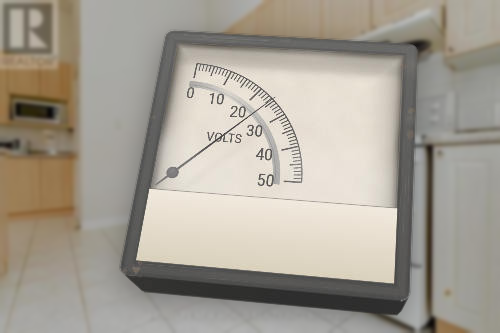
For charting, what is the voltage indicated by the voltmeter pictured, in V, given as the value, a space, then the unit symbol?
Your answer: 25 V
